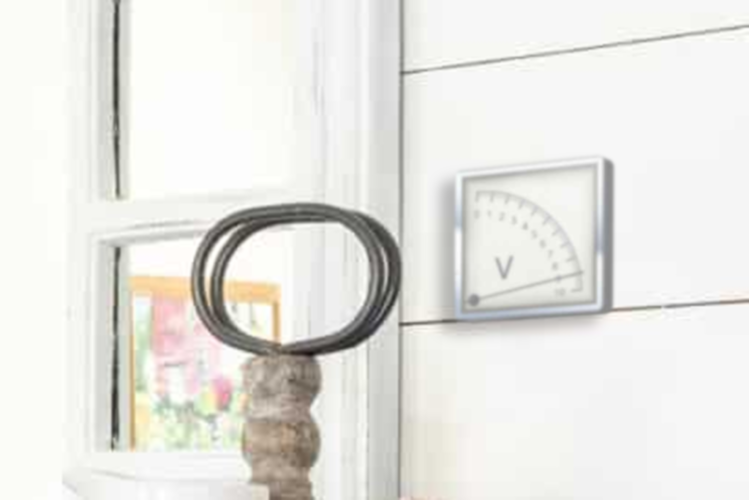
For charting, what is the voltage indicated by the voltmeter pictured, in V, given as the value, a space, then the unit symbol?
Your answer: 9 V
